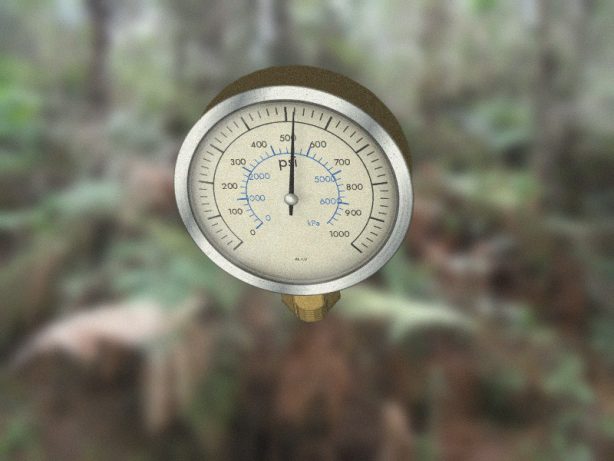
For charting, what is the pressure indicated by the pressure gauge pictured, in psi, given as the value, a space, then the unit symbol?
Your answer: 520 psi
